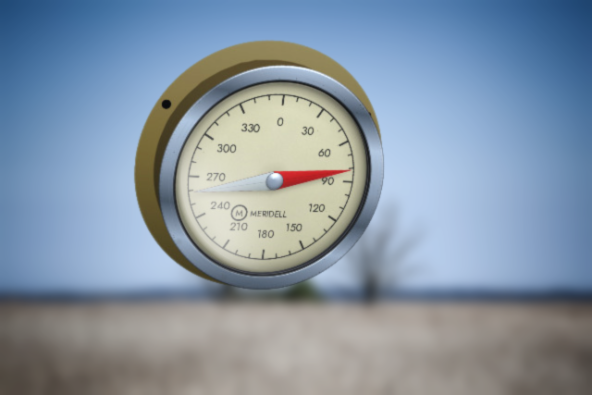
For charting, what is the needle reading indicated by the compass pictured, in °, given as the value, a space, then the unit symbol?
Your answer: 80 °
